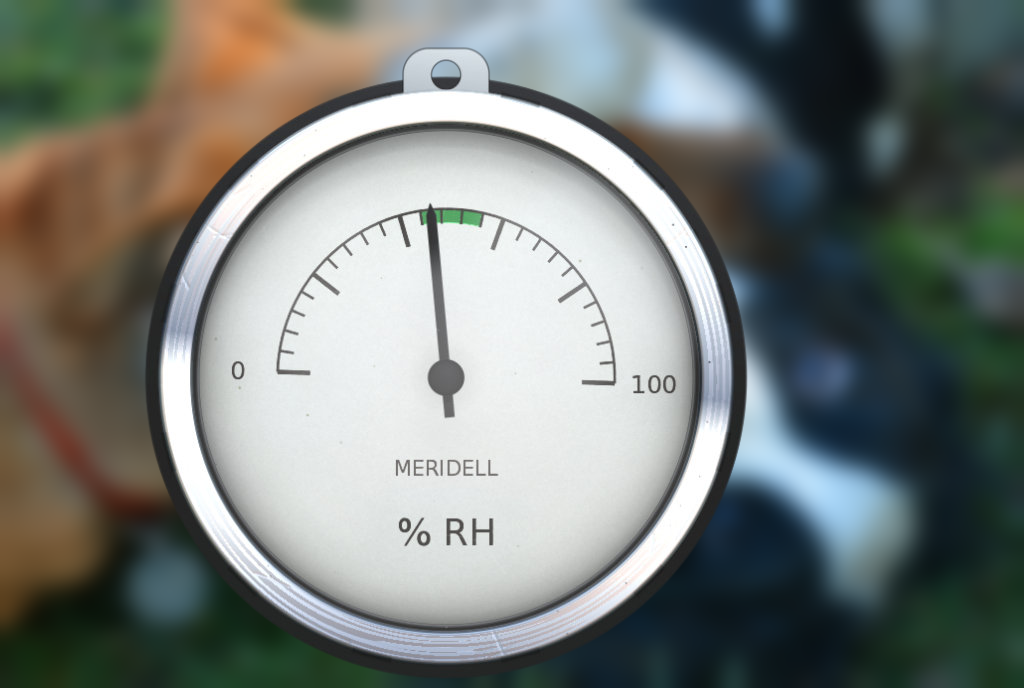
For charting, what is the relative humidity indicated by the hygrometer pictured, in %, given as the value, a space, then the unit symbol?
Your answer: 46 %
